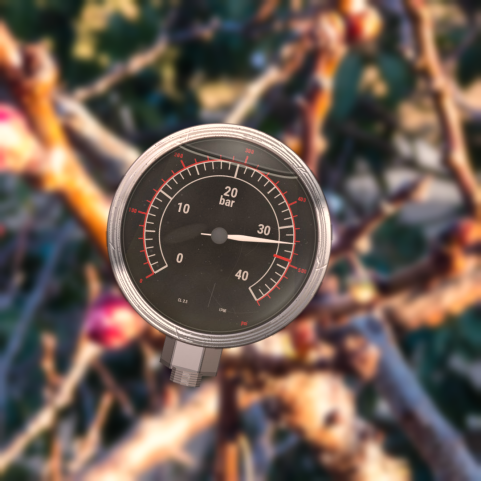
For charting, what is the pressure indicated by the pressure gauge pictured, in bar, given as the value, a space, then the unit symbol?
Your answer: 32 bar
